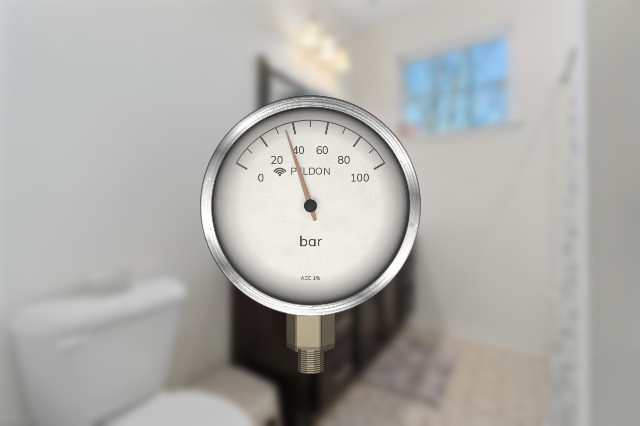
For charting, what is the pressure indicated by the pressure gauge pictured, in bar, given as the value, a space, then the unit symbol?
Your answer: 35 bar
